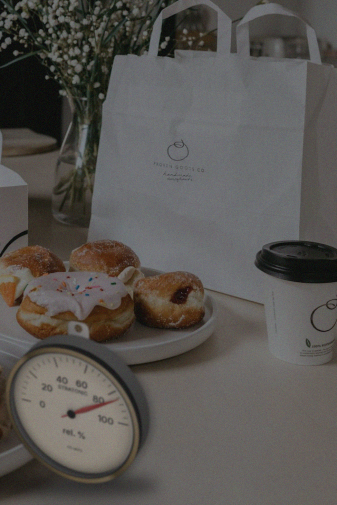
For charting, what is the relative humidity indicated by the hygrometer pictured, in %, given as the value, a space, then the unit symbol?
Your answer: 84 %
